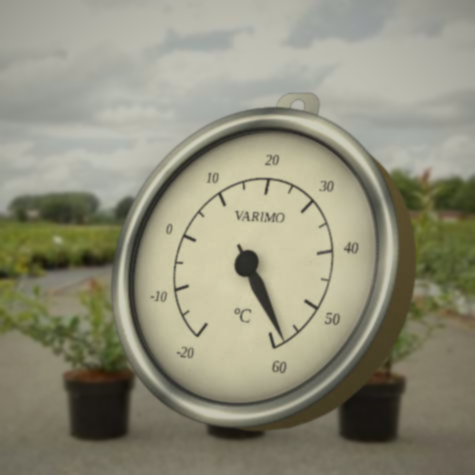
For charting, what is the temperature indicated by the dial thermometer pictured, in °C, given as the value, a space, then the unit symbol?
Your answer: 57.5 °C
